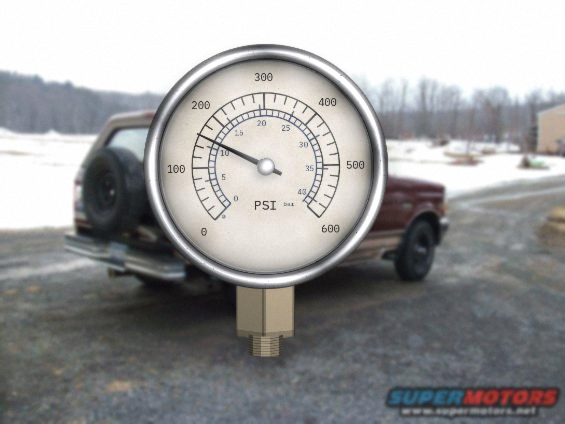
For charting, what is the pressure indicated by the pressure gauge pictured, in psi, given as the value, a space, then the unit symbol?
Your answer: 160 psi
